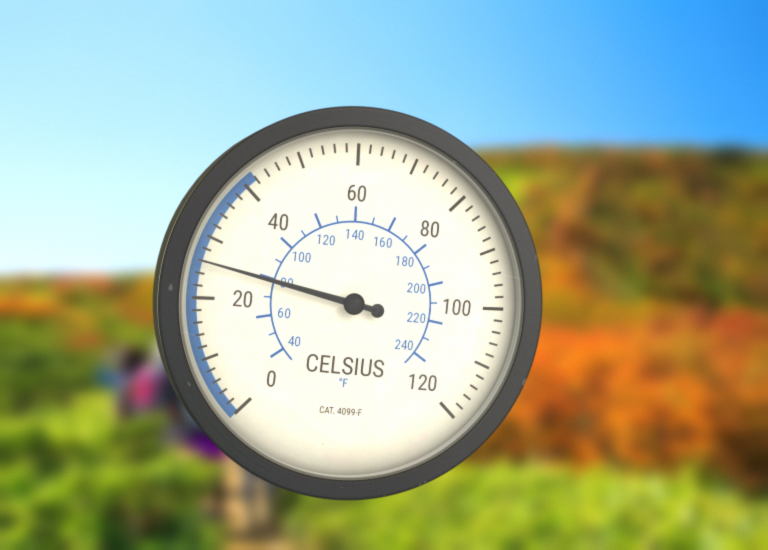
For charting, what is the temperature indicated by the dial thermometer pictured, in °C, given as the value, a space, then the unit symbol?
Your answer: 26 °C
